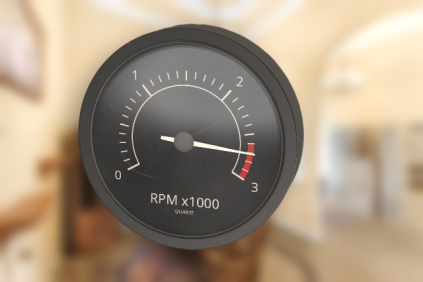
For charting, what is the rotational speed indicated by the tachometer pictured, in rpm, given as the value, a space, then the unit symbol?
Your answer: 2700 rpm
